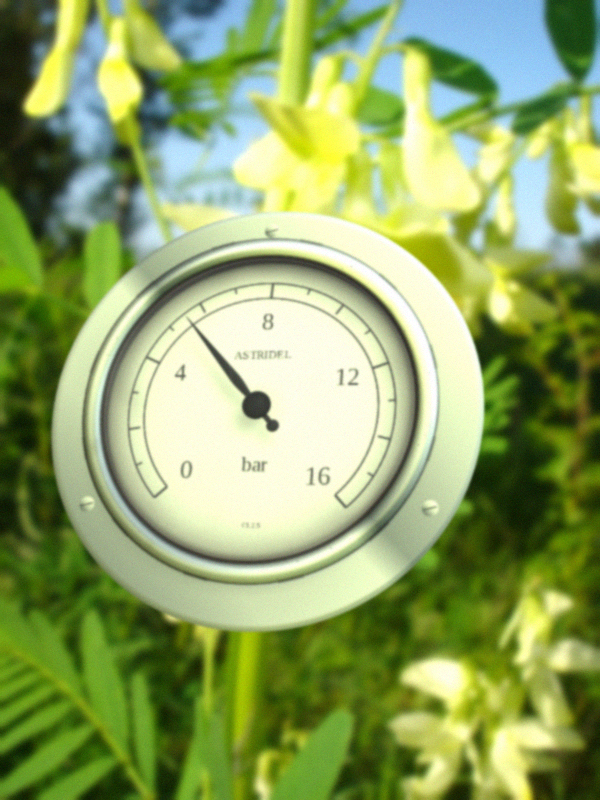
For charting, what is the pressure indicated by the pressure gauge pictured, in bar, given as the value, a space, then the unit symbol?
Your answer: 5.5 bar
